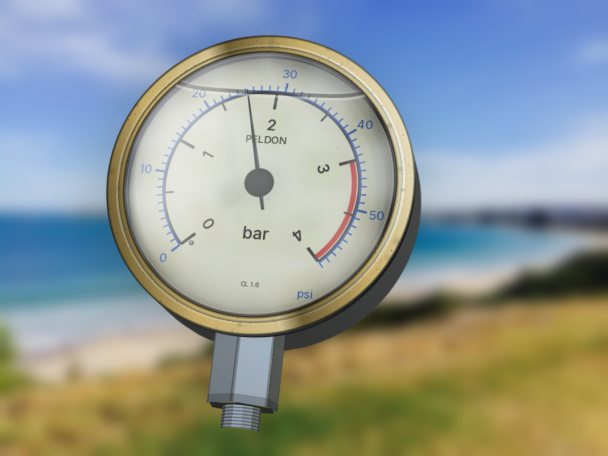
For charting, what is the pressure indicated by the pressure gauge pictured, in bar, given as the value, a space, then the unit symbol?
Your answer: 1.75 bar
